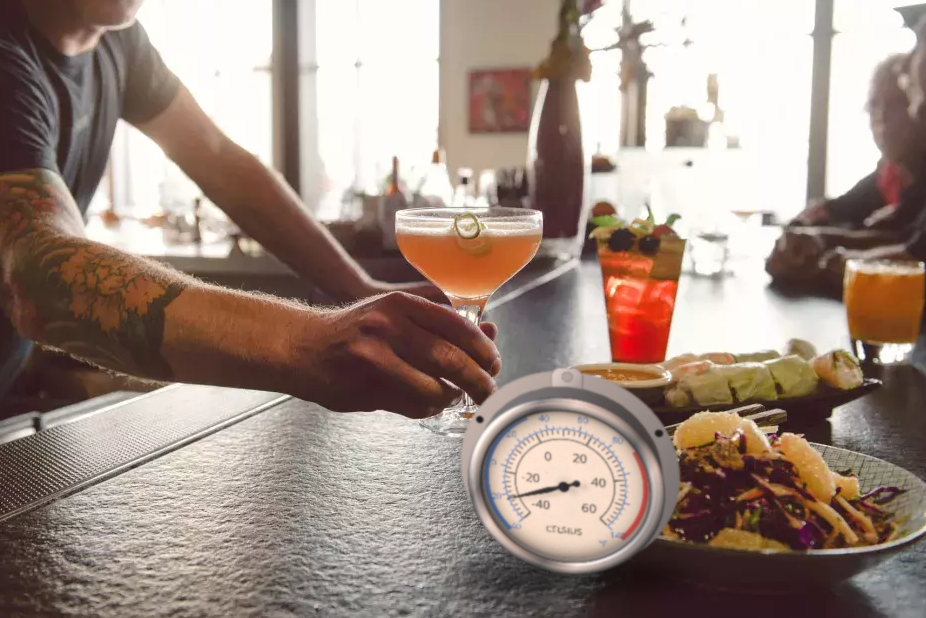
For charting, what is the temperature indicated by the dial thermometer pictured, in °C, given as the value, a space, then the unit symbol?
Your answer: -30 °C
